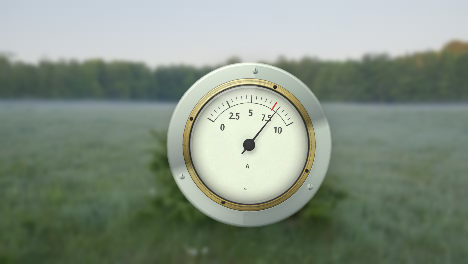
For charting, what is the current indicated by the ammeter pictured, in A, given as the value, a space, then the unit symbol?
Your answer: 8 A
